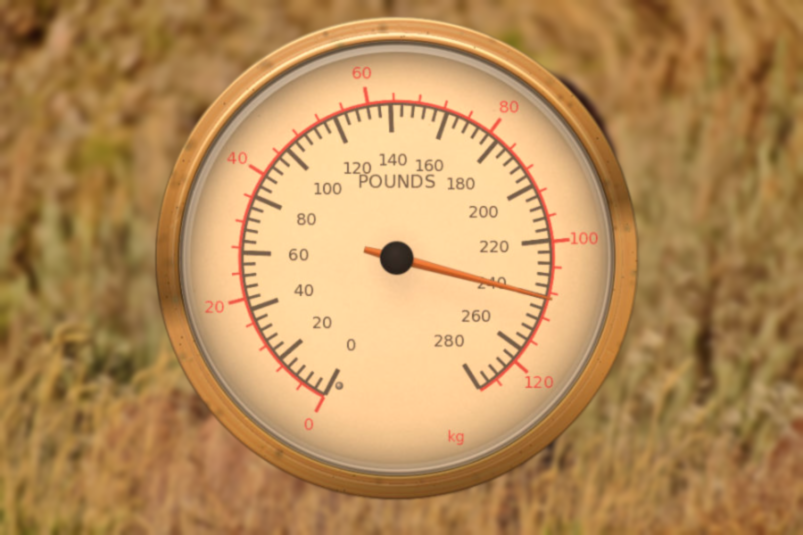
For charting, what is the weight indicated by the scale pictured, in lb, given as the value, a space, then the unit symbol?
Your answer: 240 lb
